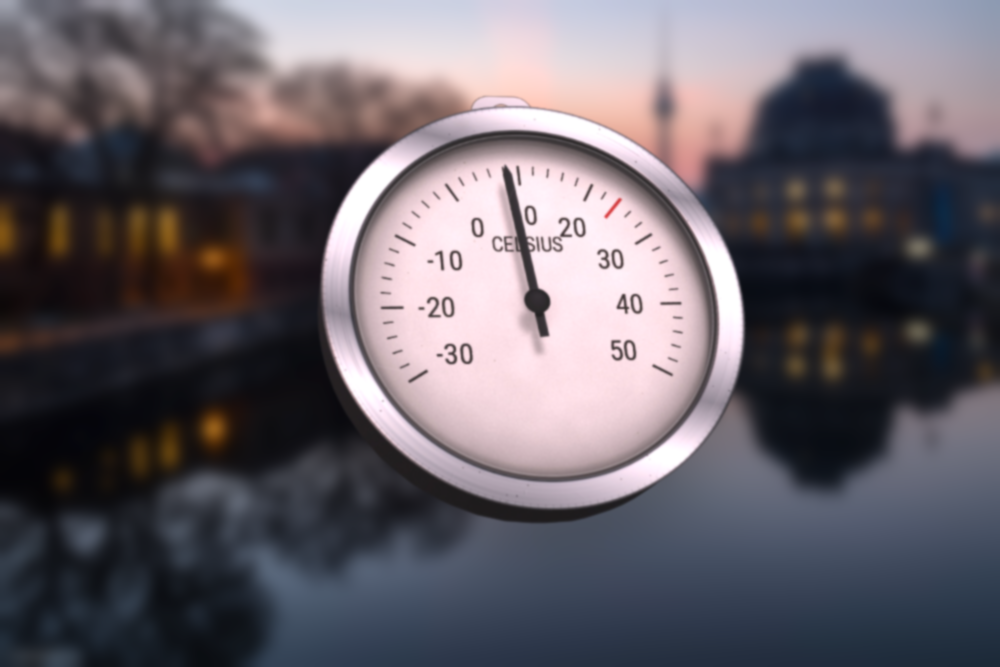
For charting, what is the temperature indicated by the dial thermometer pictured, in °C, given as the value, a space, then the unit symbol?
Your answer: 8 °C
